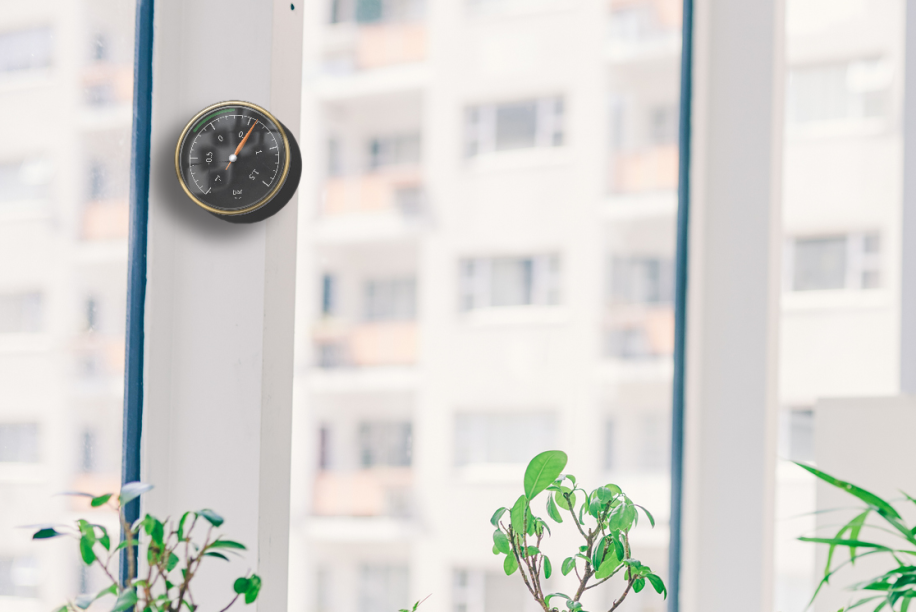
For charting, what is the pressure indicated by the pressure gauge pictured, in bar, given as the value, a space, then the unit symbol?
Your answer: 0.6 bar
